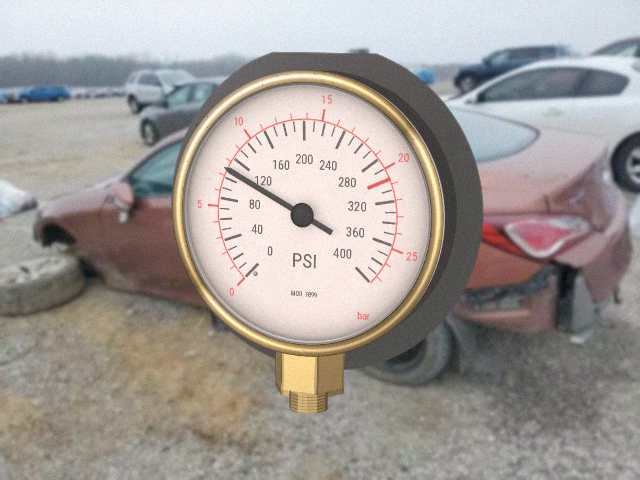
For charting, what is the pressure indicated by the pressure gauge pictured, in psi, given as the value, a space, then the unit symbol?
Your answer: 110 psi
